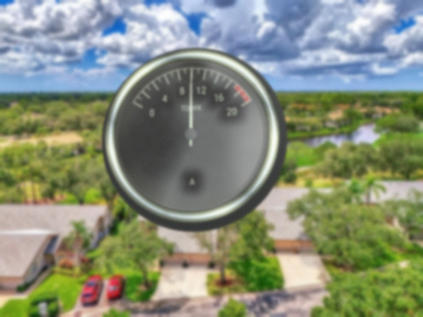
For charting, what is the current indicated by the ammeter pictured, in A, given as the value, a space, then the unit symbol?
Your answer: 10 A
